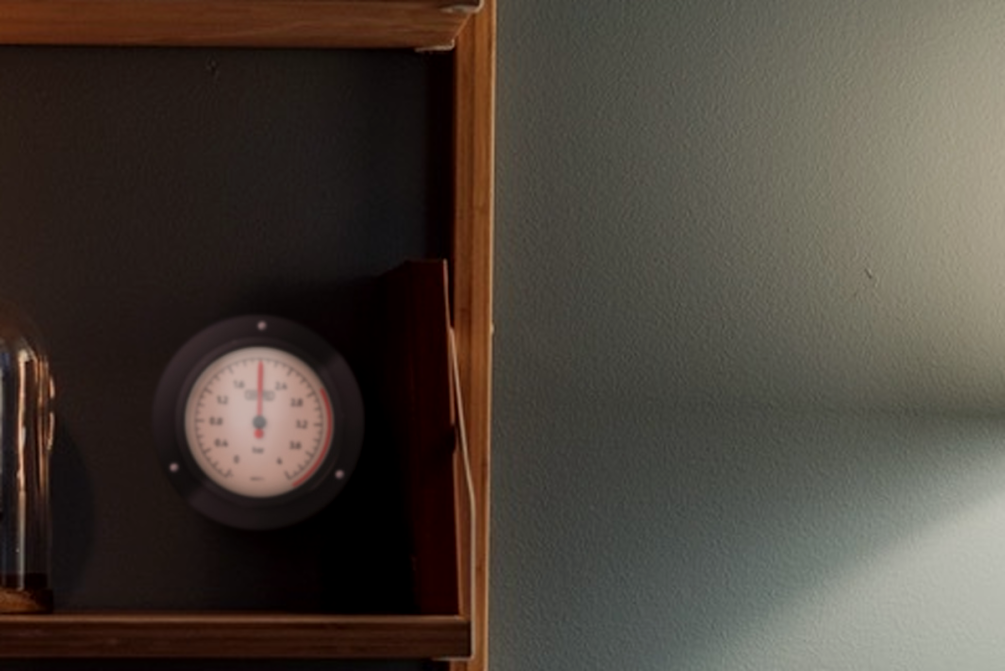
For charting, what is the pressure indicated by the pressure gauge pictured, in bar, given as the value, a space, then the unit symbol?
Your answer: 2 bar
